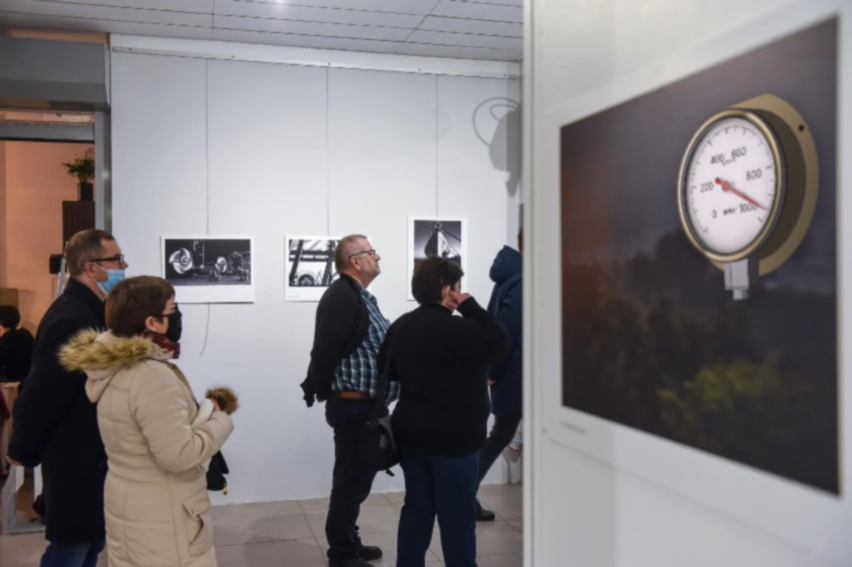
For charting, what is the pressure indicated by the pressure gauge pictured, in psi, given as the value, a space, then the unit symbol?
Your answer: 950 psi
